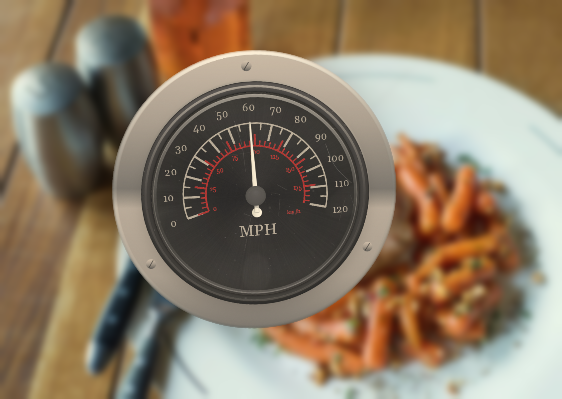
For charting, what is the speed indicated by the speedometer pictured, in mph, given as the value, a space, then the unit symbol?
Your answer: 60 mph
